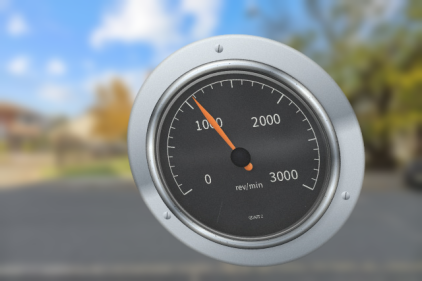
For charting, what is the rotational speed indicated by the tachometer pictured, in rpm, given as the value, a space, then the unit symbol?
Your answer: 1100 rpm
